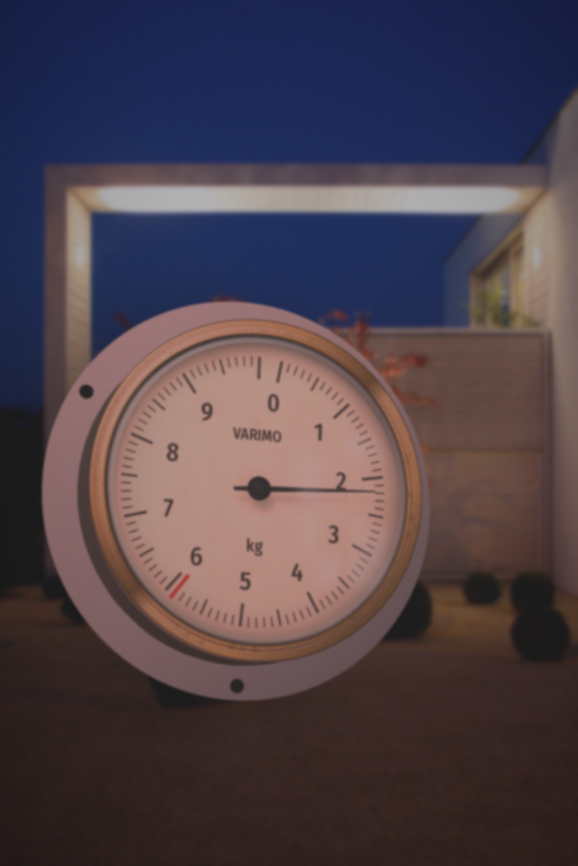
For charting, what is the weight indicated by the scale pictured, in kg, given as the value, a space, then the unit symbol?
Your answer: 2.2 kg
